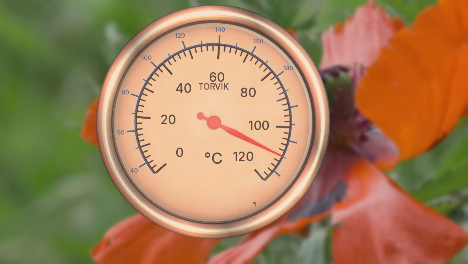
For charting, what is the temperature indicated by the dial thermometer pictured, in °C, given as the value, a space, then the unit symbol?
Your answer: 110 °C
